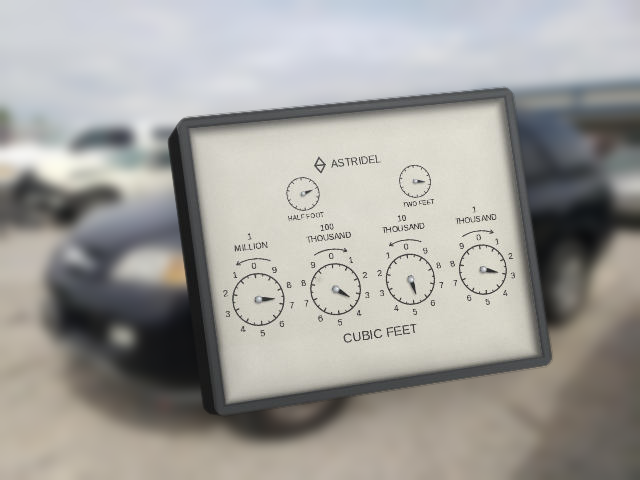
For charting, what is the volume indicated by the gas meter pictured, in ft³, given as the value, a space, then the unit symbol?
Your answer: 735300 ft³
